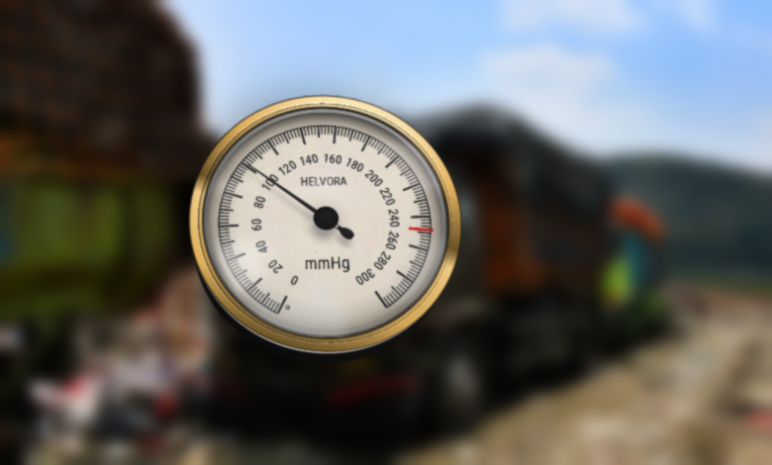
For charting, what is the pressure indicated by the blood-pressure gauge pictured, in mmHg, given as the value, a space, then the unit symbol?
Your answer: 100 mmHg
